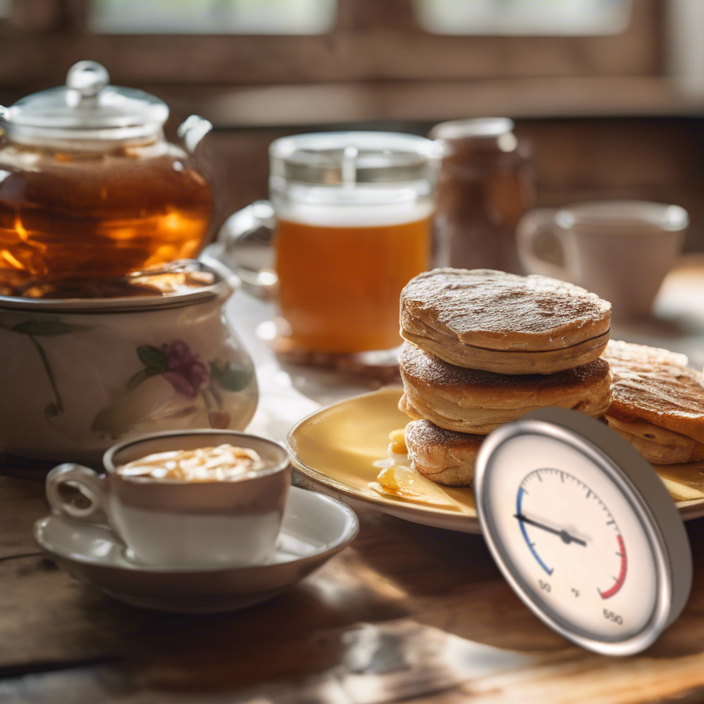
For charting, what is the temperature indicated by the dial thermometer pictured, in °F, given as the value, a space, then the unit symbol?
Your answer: 150 °F
